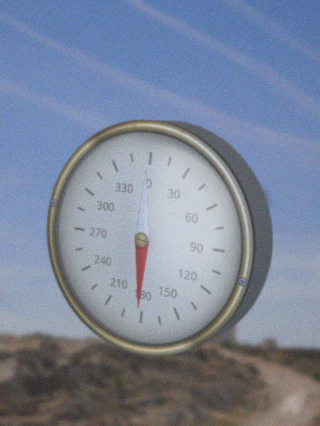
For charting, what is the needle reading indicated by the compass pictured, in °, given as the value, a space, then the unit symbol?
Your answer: 180 °
